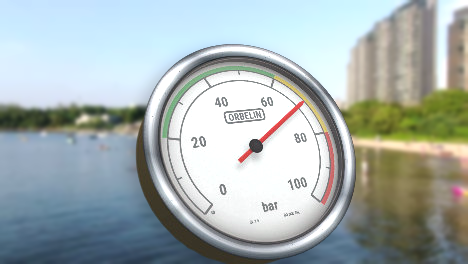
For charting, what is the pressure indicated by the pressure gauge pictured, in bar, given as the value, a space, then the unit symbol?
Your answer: 70 bar
